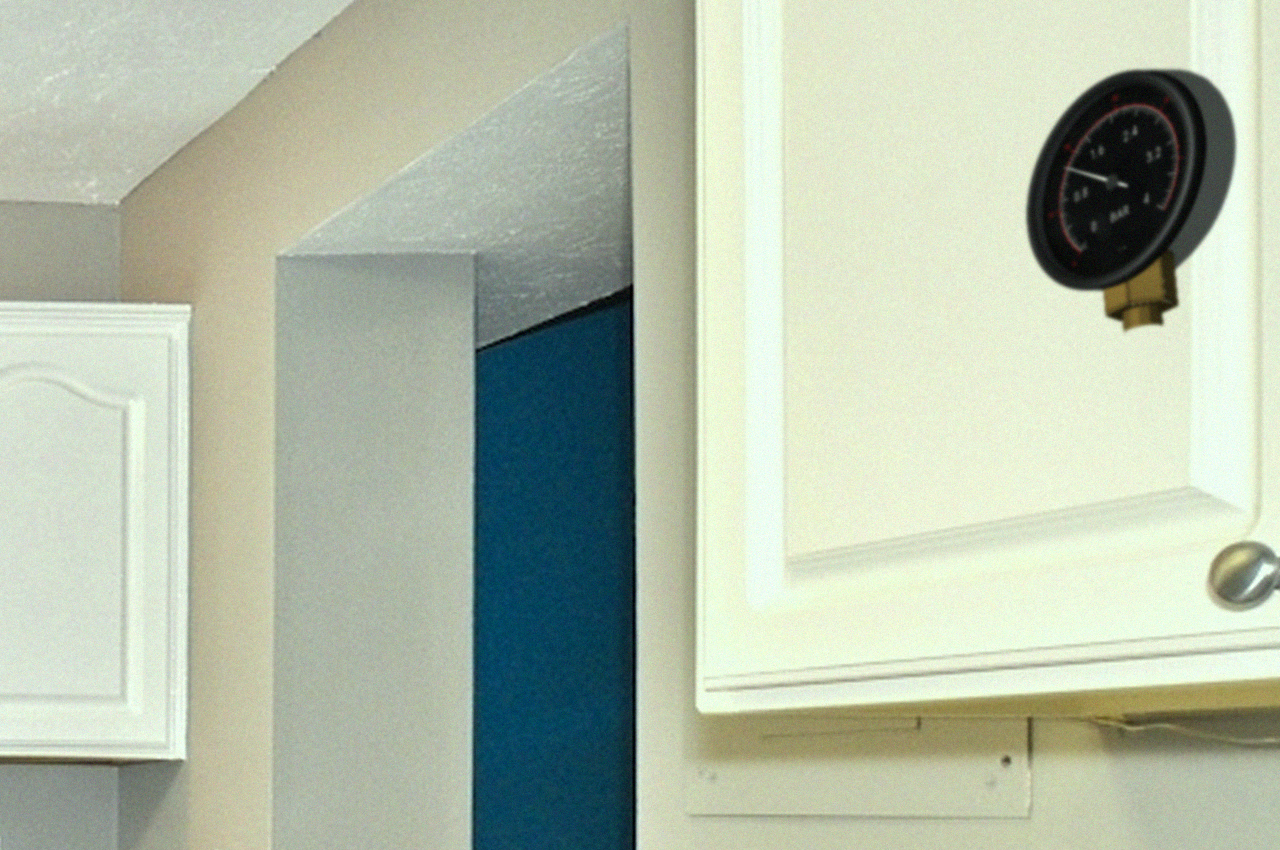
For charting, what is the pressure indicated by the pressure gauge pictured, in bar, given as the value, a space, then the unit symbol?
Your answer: 1.2 bar
